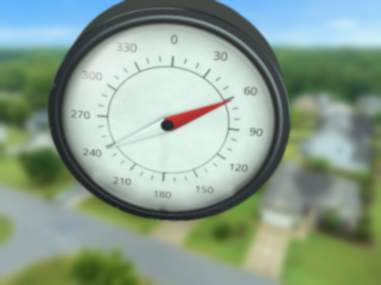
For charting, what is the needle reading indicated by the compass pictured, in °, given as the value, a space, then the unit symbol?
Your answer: 60 °
